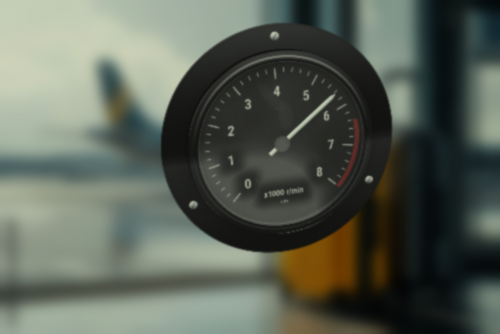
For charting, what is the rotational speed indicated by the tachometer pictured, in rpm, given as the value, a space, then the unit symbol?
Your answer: 5600 rpm
